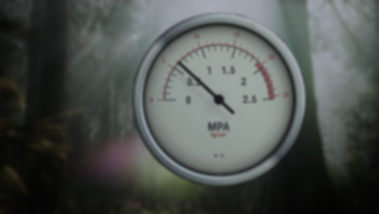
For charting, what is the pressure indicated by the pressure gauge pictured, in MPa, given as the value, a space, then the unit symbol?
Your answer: 0.6 MPa
